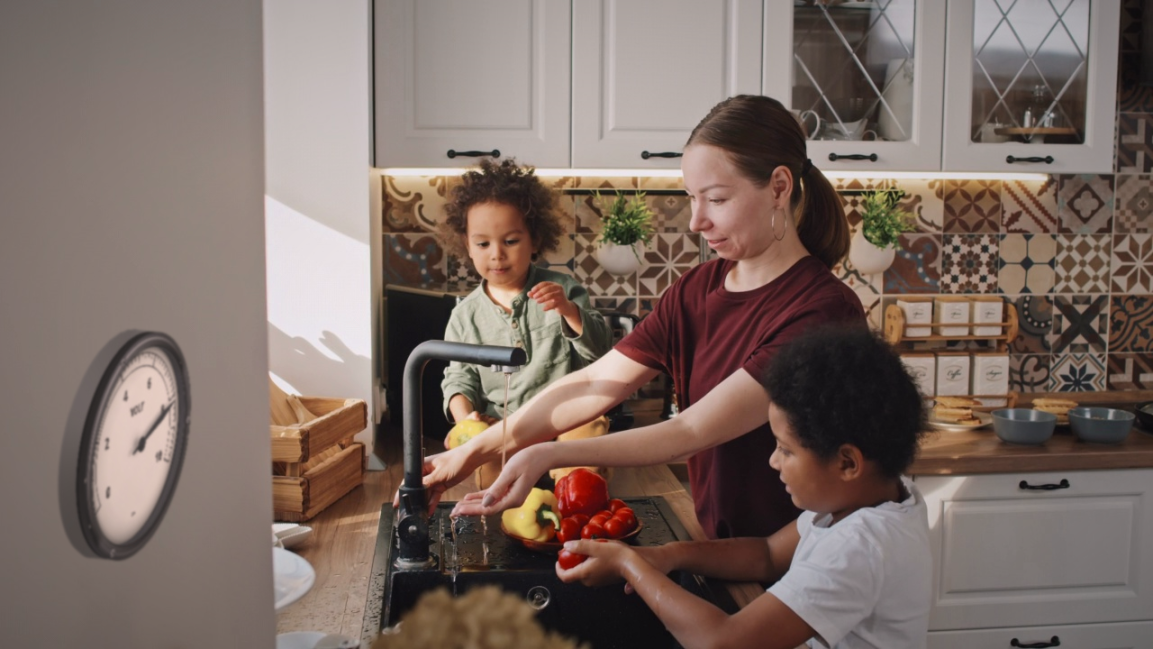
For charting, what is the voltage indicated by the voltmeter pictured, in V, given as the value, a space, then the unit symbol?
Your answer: 8 V
